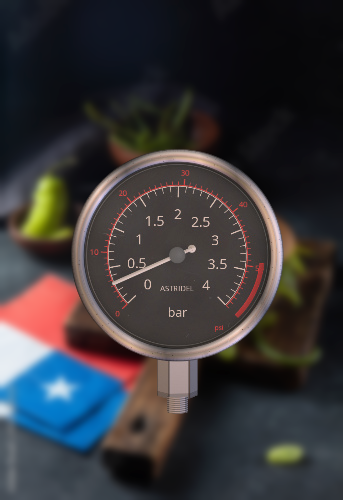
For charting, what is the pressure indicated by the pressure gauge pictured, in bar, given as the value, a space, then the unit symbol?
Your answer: 0.3 bar
